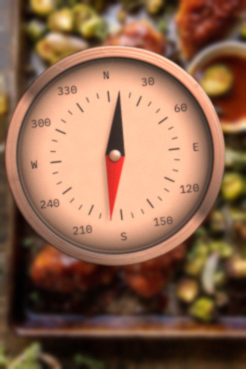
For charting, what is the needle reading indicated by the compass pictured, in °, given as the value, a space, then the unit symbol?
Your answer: 190 °
